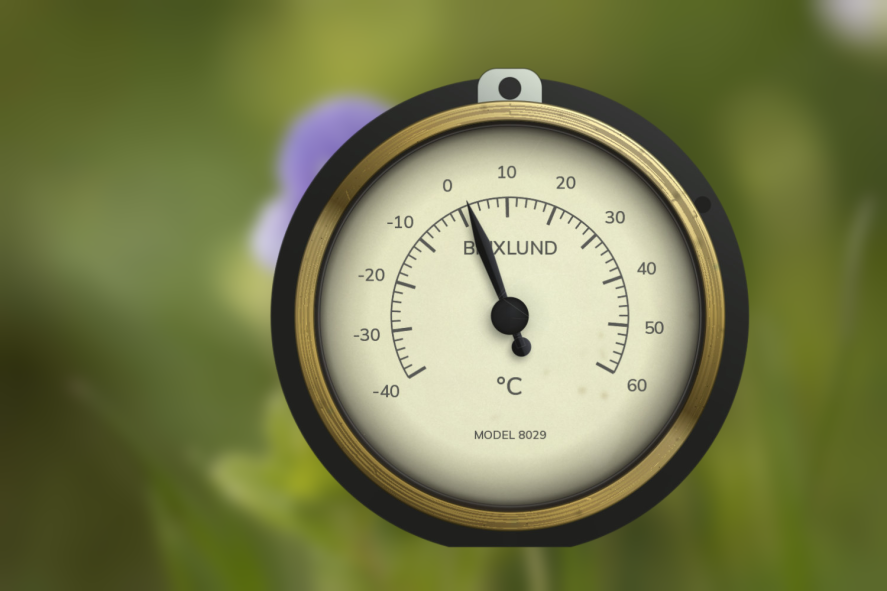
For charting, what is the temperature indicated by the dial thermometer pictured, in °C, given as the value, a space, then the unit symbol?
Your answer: 2 °C
